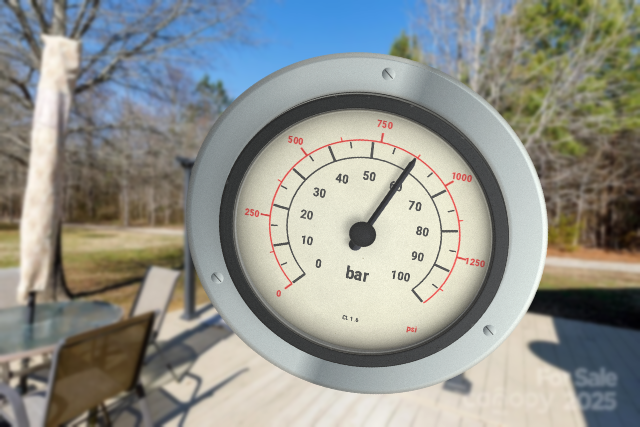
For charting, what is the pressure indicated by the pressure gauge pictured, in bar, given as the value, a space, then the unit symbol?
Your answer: 60 bar
